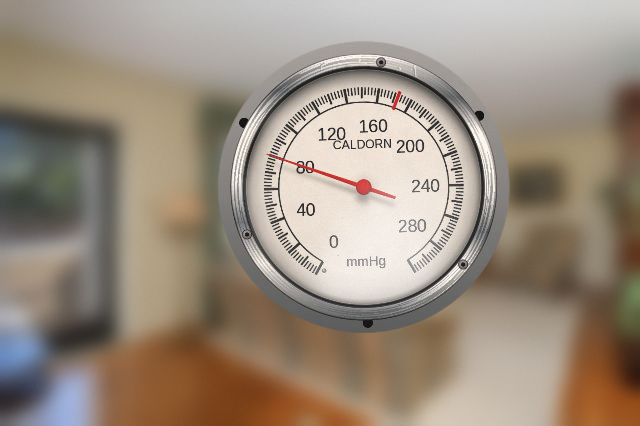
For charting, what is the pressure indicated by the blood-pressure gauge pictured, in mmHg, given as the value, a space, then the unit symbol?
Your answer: 80 mmHg
